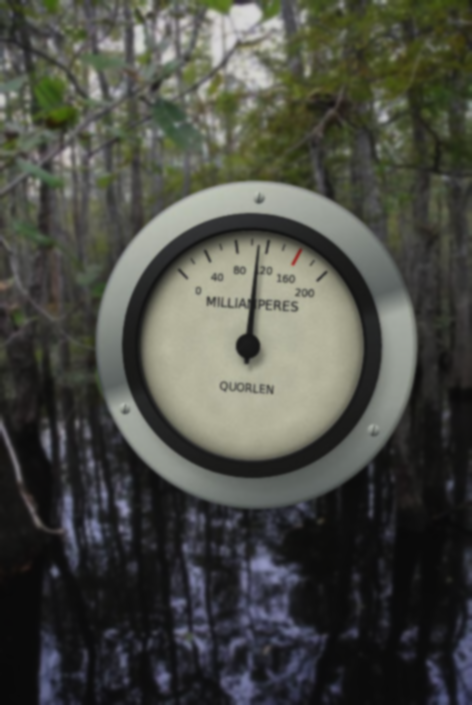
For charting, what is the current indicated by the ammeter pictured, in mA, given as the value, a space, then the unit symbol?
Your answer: 110 mA
